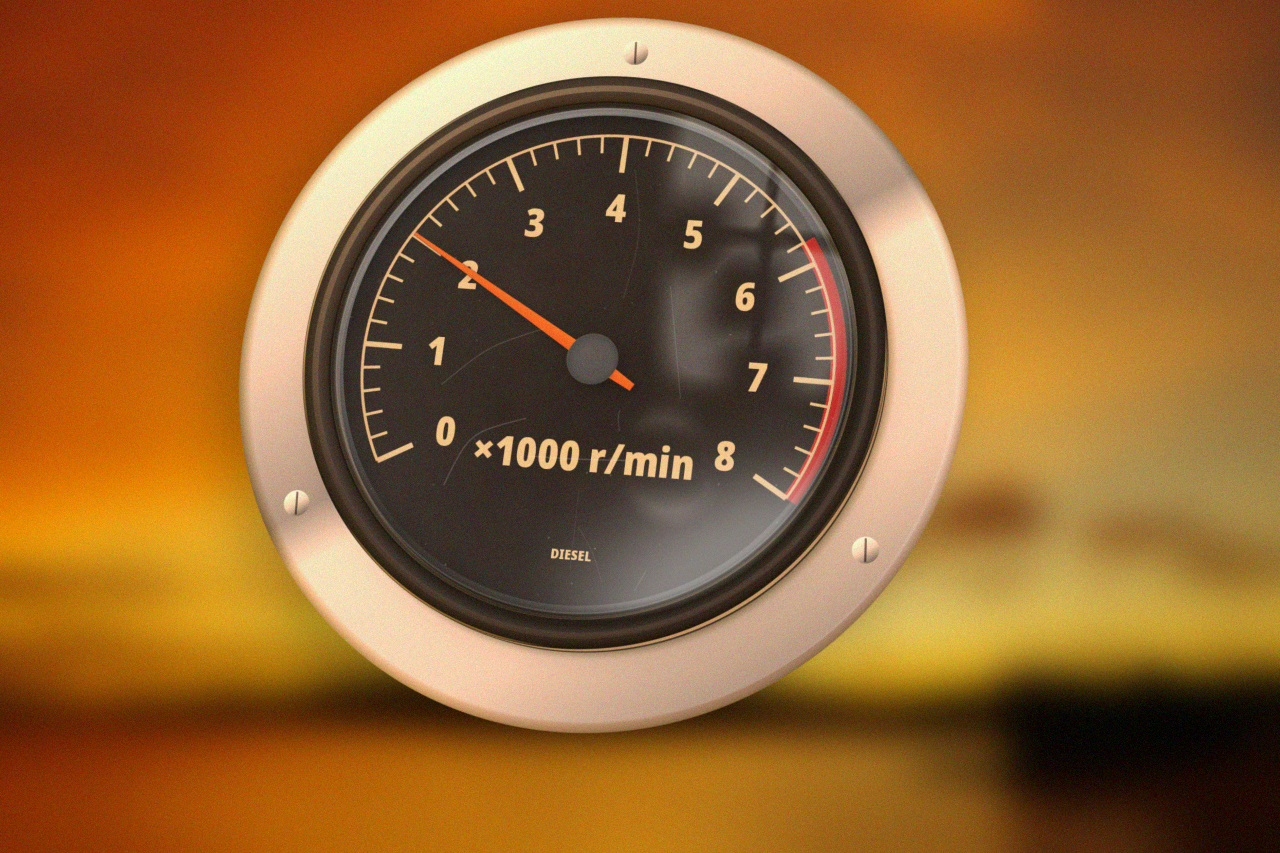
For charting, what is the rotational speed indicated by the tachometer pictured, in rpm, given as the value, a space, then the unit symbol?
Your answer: 2000 rpm
